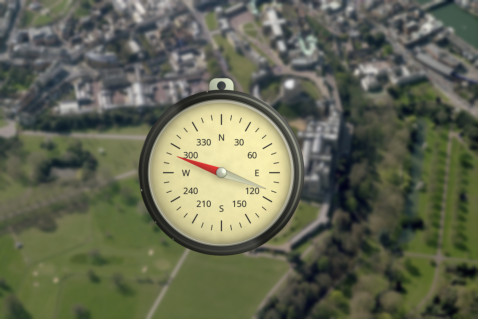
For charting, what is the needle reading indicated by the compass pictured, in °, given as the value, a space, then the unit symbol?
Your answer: 290 °
